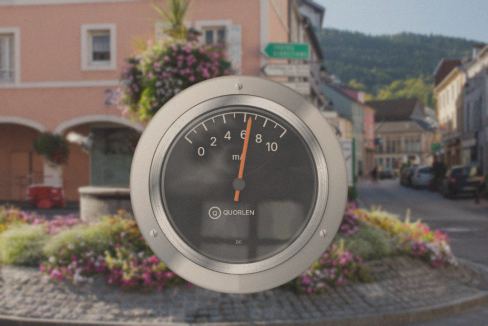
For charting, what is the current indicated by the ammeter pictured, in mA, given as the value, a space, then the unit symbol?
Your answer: 6.5 mA
